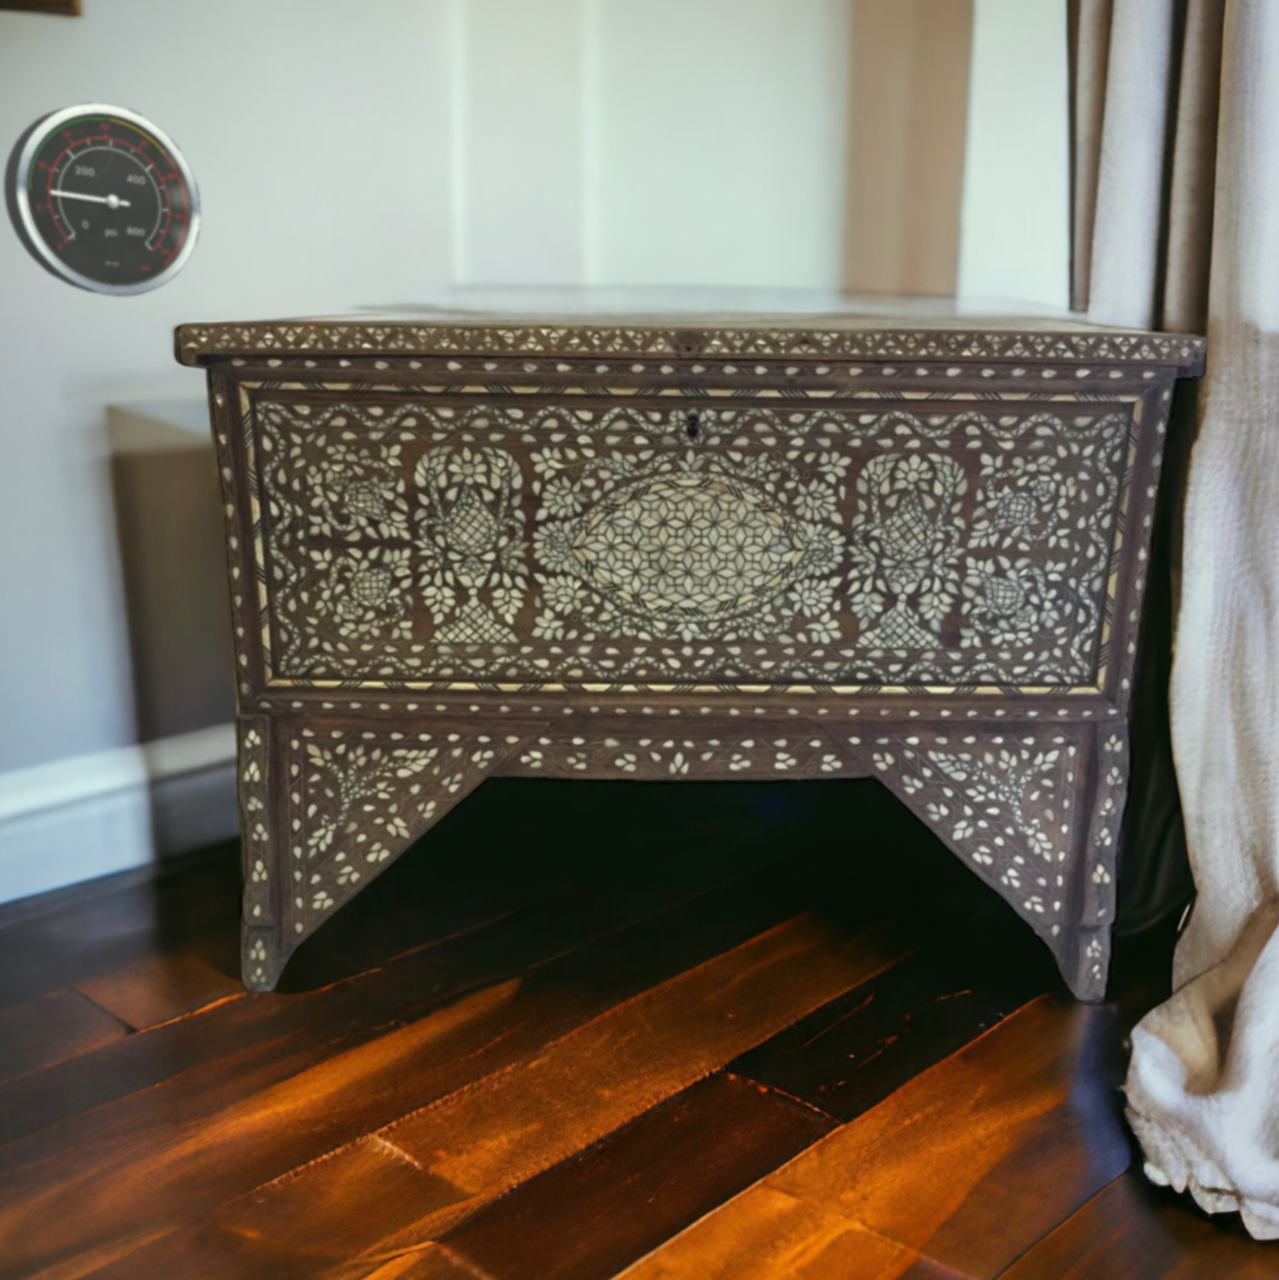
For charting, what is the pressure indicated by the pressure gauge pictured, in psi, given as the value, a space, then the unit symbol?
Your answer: 100 psi
